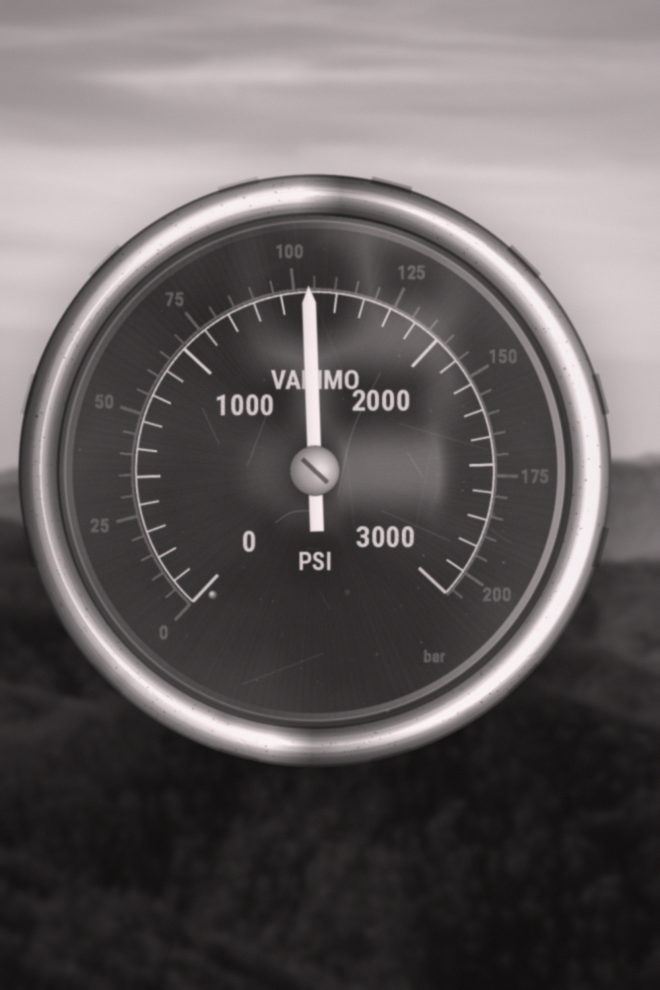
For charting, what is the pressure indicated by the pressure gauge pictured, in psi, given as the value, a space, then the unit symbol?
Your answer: 1500 psi
